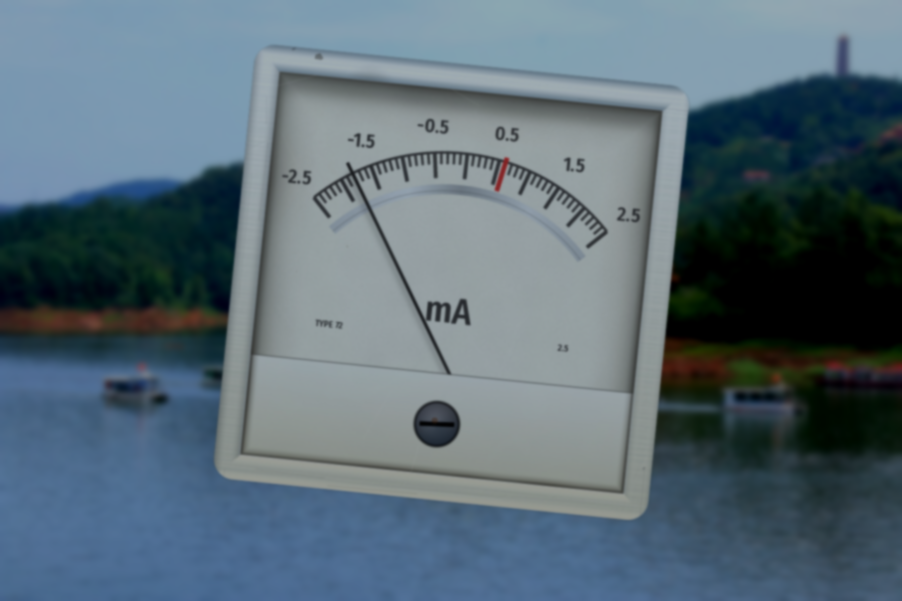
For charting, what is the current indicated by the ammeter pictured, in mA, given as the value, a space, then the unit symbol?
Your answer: -1.8 mA
